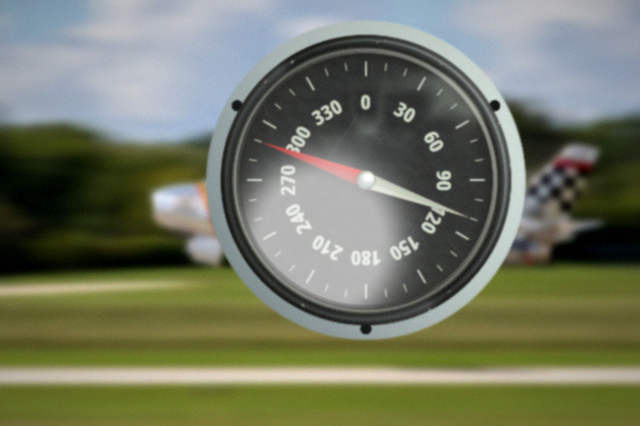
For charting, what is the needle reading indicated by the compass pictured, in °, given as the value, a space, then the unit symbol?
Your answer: 290 °
